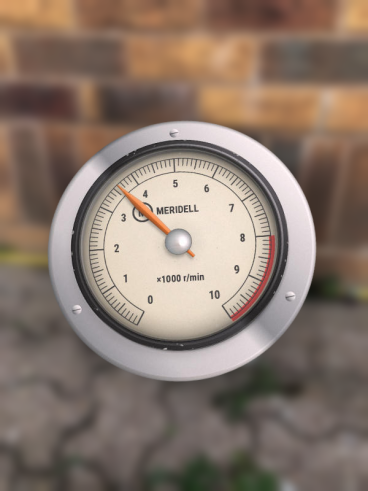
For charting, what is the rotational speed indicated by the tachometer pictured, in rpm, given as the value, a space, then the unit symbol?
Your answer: 3600 rpm
